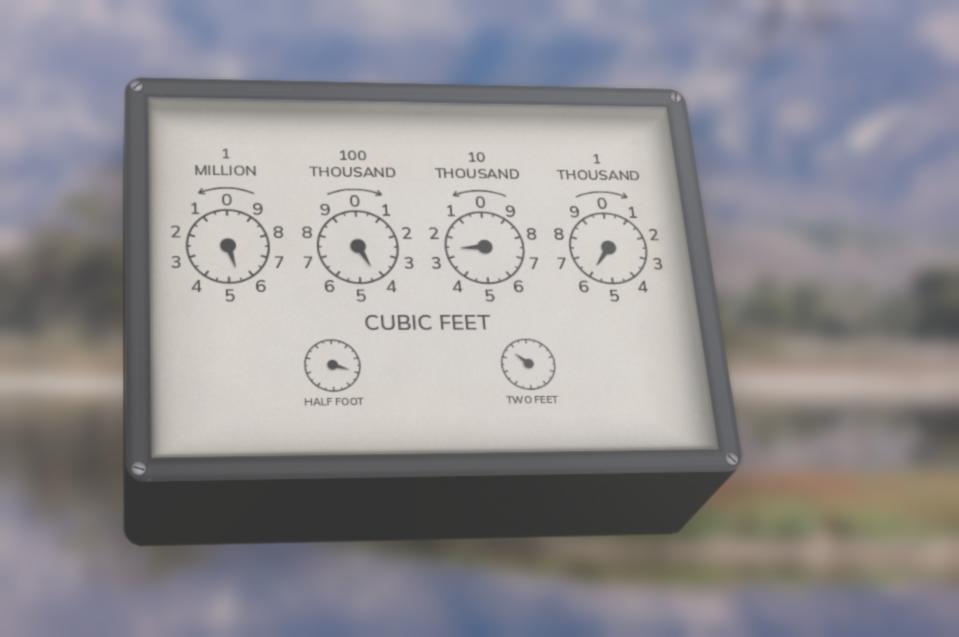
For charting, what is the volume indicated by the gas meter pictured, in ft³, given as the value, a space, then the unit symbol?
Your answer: 542600 ft³
